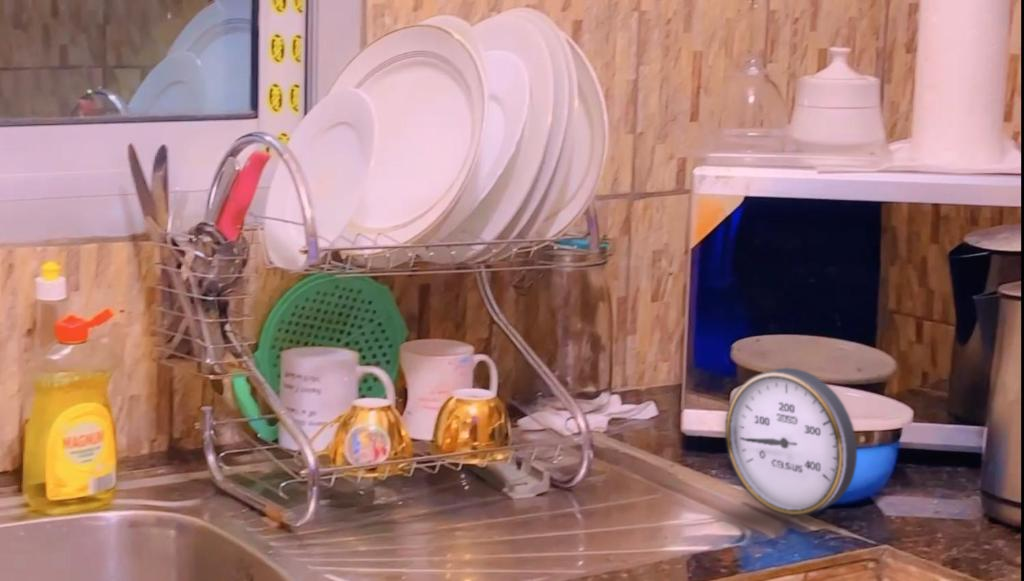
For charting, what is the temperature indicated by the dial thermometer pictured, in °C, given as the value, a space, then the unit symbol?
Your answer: 40 °C
